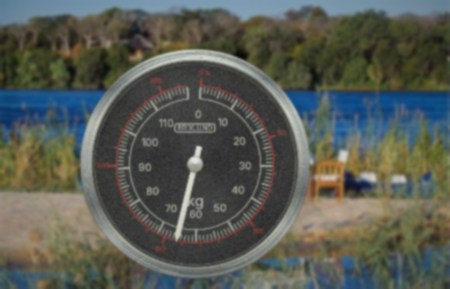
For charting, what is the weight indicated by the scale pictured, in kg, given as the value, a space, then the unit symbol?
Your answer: 65 kg
